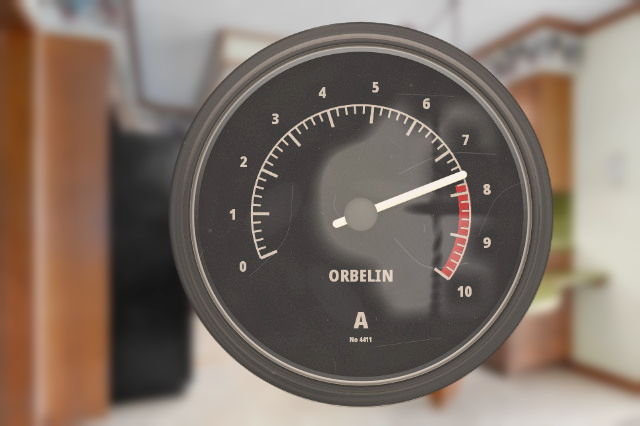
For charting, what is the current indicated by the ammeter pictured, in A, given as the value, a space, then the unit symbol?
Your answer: 7.6 A
